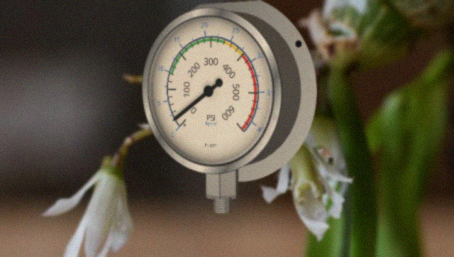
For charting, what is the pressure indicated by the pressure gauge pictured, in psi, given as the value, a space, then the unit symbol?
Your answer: 20 psi
